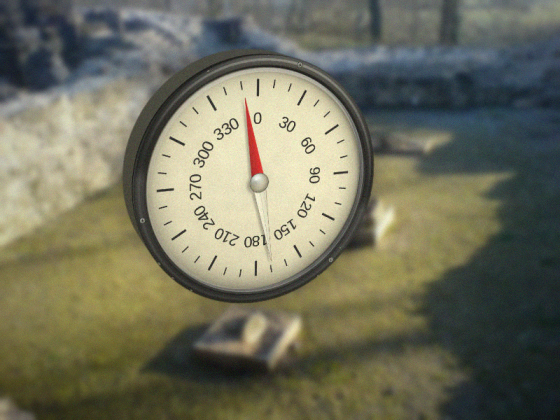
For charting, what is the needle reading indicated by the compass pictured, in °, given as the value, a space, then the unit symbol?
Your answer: 350 °
